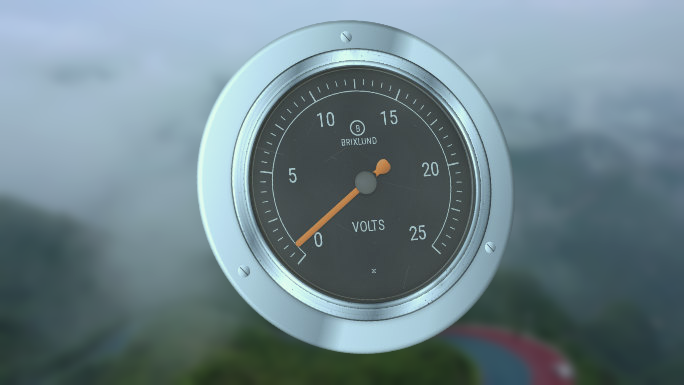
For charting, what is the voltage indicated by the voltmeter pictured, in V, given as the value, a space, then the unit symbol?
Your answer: 0.75 V
